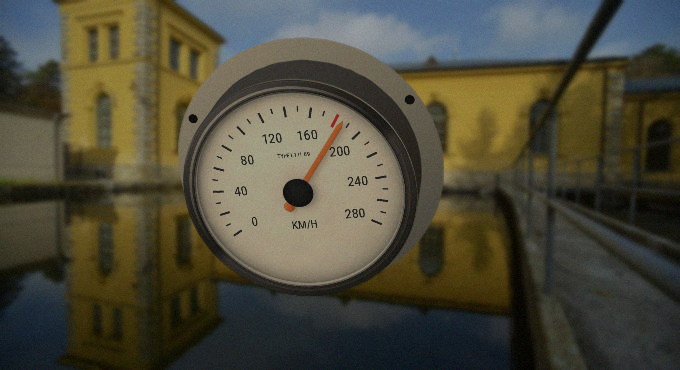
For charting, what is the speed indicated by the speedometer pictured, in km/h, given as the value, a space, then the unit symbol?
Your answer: 185 km/h
